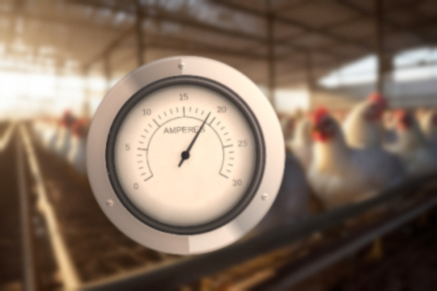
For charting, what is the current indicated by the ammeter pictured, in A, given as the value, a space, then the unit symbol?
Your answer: 19 A
